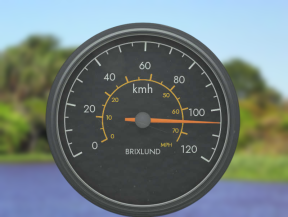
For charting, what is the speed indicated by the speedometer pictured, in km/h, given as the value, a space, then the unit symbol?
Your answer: 105 km/h
